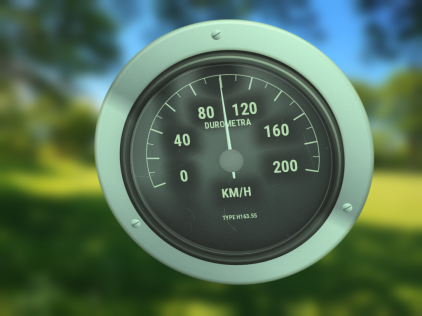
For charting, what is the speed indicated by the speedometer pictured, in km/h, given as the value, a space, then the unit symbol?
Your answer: 100 km/h
